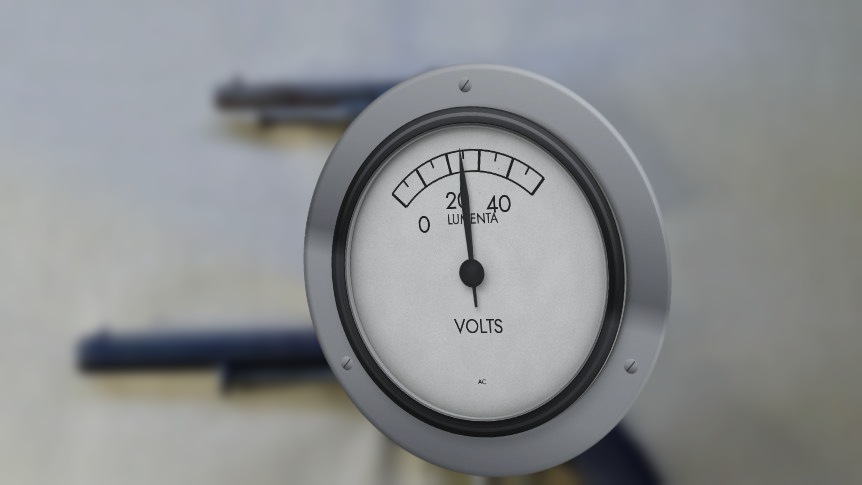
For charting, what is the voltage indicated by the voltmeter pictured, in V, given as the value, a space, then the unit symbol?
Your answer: 25 V
